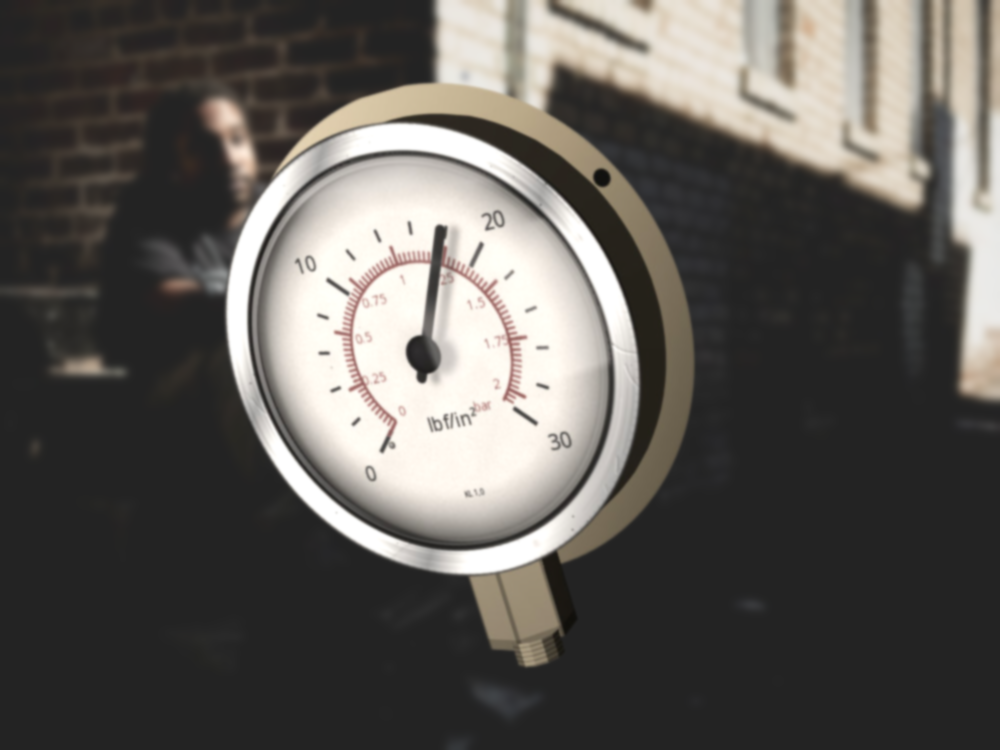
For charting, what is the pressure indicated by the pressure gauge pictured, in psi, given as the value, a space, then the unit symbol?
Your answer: 18 psi
